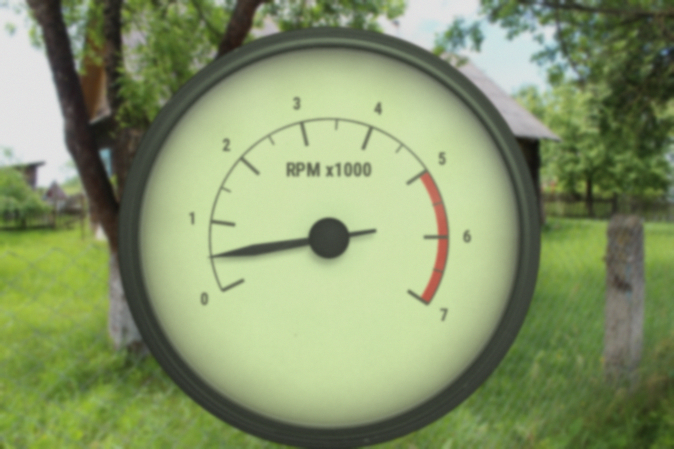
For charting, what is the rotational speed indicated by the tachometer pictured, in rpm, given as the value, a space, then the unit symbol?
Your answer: 500 rpm
